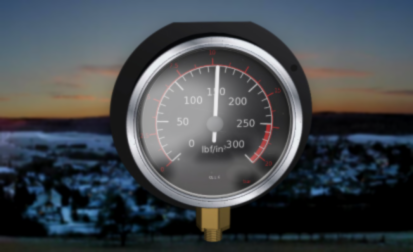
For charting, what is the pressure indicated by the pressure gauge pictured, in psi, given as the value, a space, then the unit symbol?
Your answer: 150 psi
